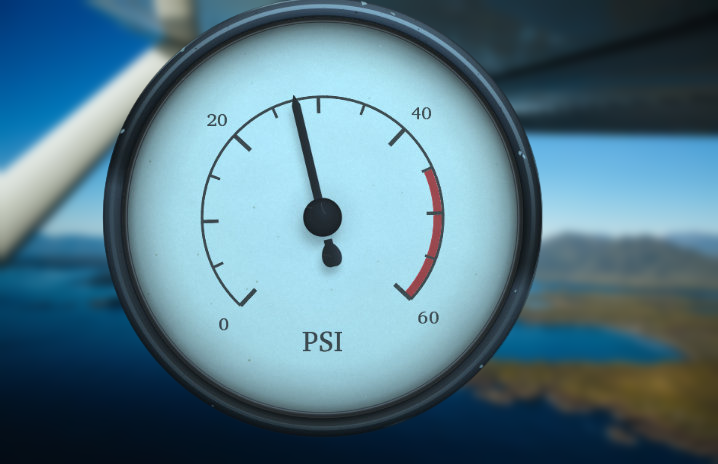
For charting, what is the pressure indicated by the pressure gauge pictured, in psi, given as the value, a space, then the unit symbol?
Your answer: 27.5 psi
